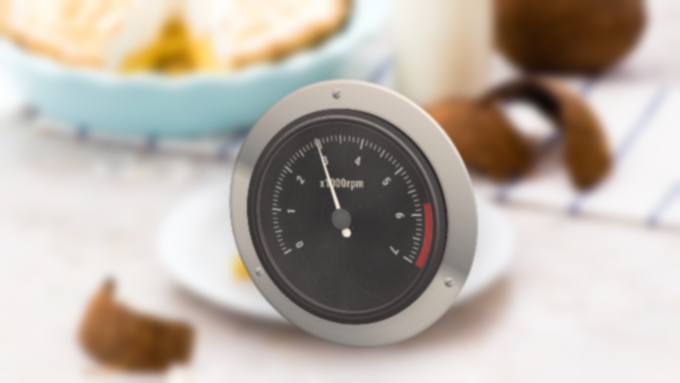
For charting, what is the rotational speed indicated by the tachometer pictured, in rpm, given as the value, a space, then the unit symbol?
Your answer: 3000 rpm
